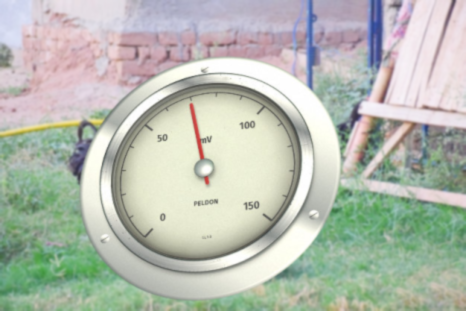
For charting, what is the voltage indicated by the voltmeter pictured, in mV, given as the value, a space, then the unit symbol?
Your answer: 70 mV
